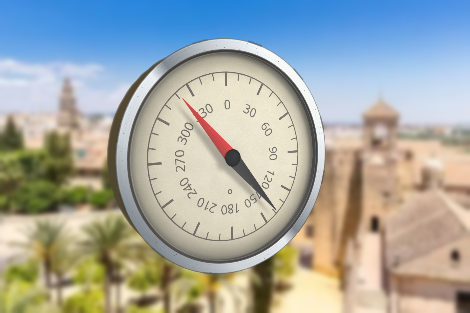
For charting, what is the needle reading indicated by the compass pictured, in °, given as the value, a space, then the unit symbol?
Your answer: 320 °
